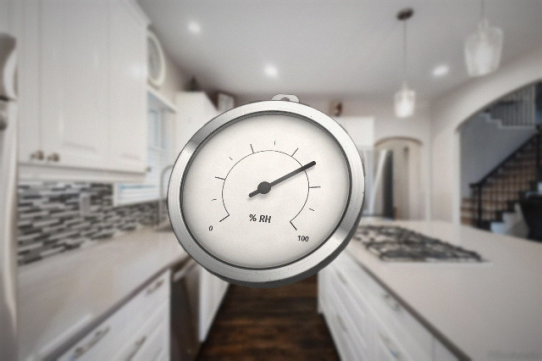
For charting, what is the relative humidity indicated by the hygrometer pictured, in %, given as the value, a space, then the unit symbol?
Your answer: 70 %
